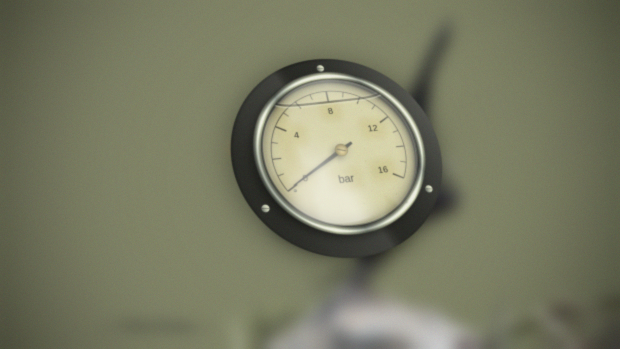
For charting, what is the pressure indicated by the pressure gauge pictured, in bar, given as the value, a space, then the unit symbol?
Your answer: 0 bar
